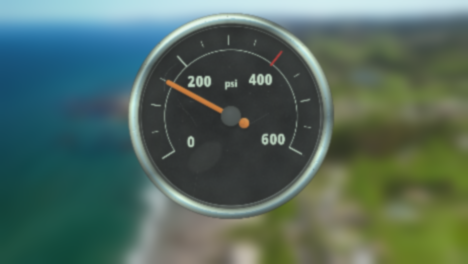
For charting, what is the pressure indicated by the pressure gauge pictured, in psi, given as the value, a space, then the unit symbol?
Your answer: 150 psi
